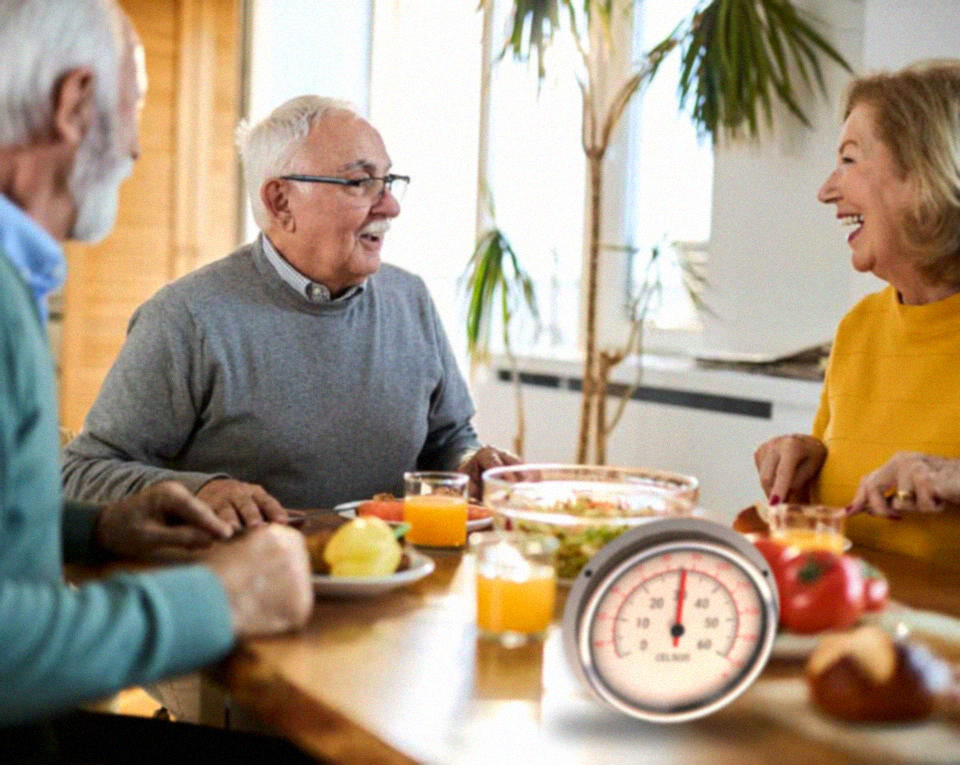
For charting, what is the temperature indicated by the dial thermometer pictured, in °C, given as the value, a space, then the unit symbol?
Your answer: 30 °C
